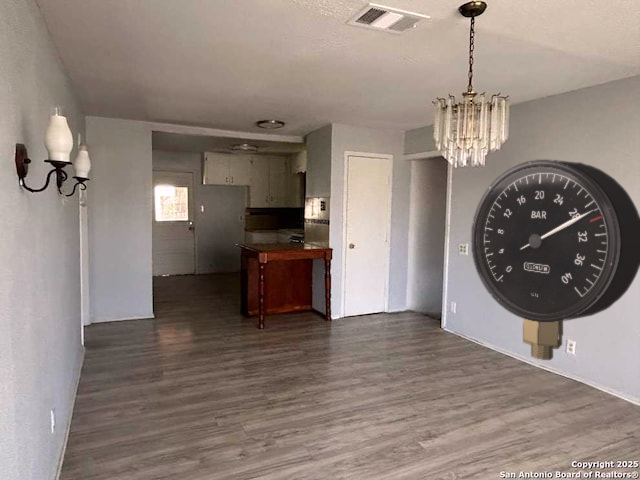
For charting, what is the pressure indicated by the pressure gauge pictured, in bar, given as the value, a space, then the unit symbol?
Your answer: 29 bar
